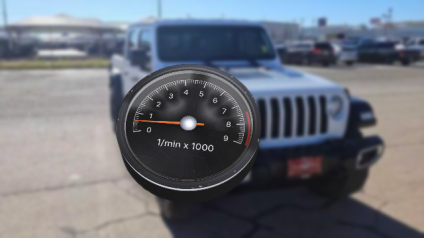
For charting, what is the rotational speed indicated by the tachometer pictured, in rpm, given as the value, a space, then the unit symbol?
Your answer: 500 rpm
